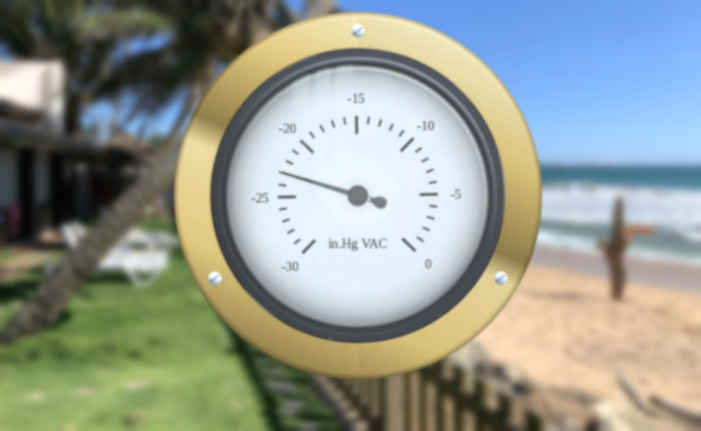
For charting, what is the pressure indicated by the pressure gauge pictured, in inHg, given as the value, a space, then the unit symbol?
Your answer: -23 inHg
